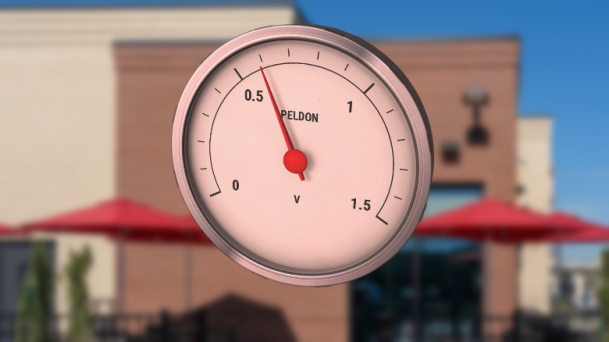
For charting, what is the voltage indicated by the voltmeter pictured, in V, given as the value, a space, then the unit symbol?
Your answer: 0.6 V
